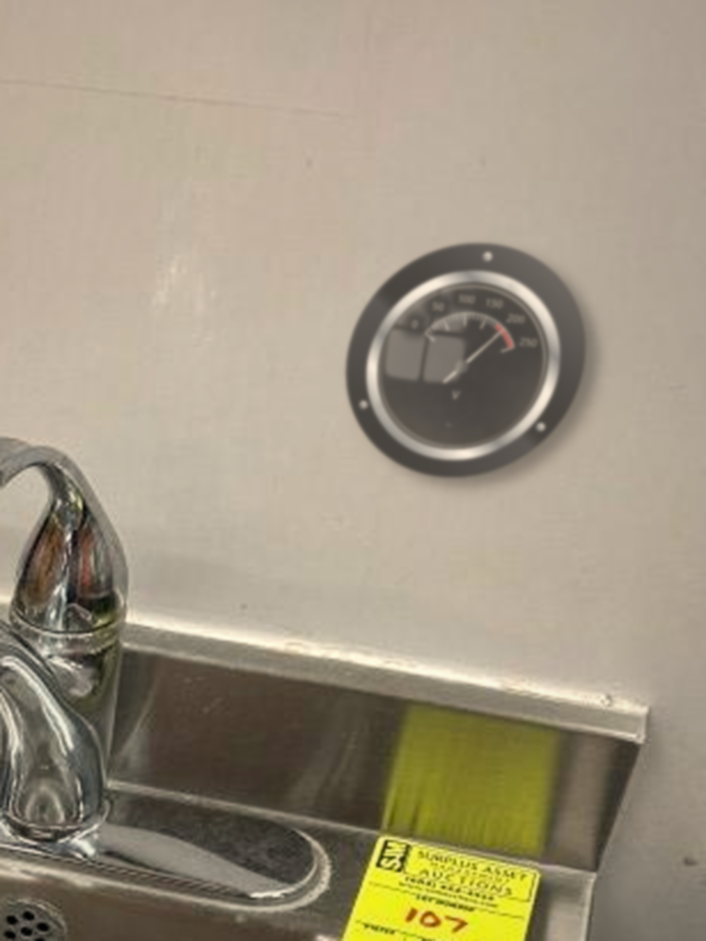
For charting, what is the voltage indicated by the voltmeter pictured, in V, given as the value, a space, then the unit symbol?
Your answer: 200 V
